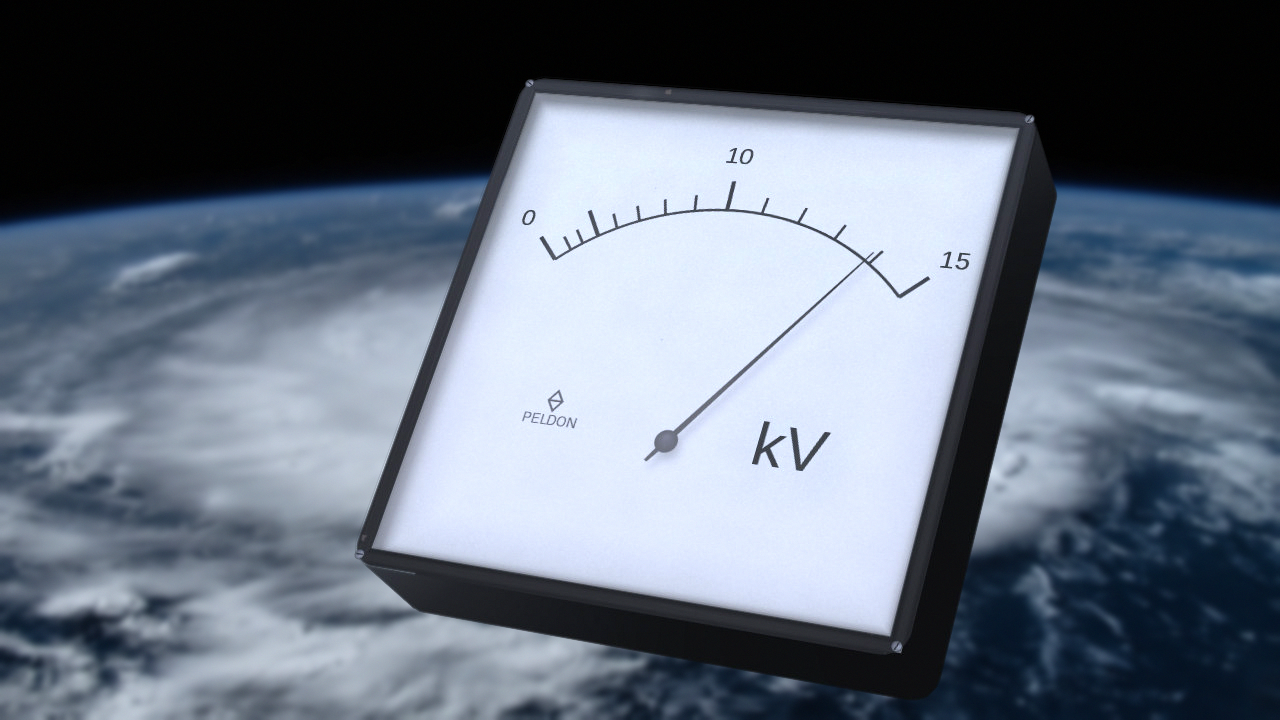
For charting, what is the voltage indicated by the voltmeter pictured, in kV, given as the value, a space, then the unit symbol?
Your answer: 14 kV
